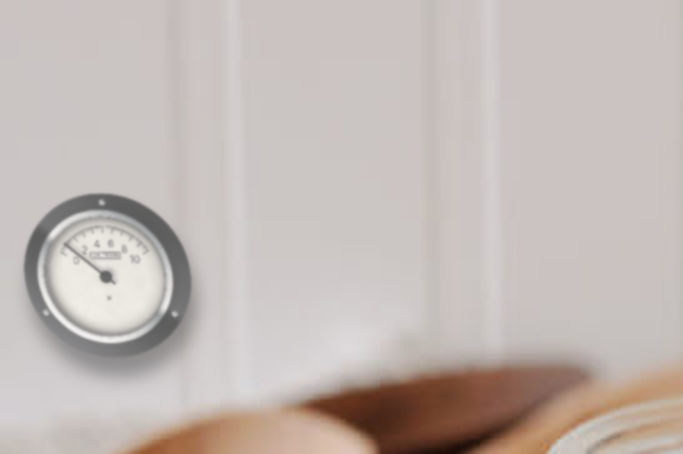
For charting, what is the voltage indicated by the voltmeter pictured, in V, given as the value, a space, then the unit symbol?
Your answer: 1 V
